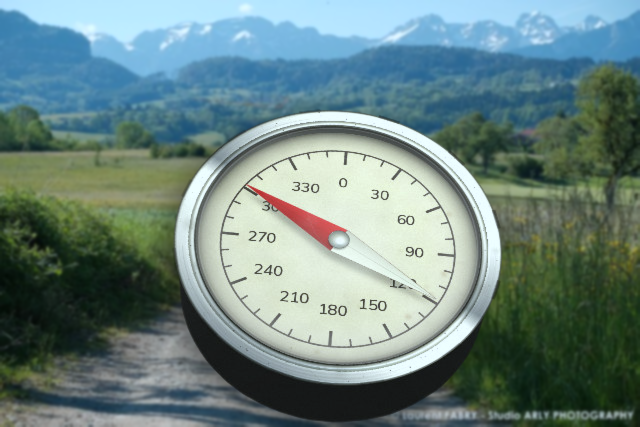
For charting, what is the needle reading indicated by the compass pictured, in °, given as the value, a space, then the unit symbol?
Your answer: 300 °
